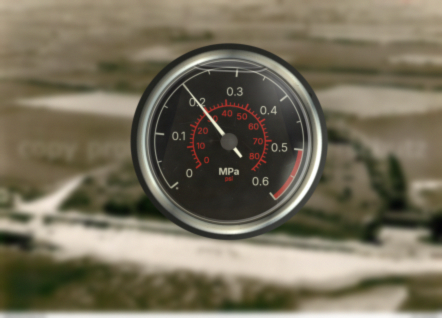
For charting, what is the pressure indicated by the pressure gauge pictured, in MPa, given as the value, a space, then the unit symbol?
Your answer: 0.2 MPa
